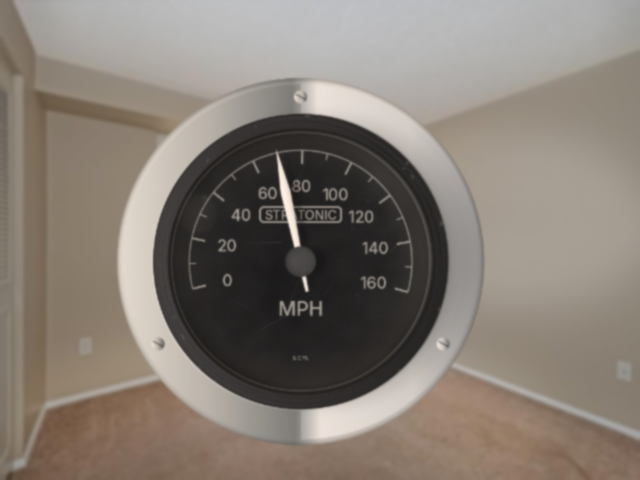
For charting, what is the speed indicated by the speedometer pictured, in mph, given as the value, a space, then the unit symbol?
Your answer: 70 mph
